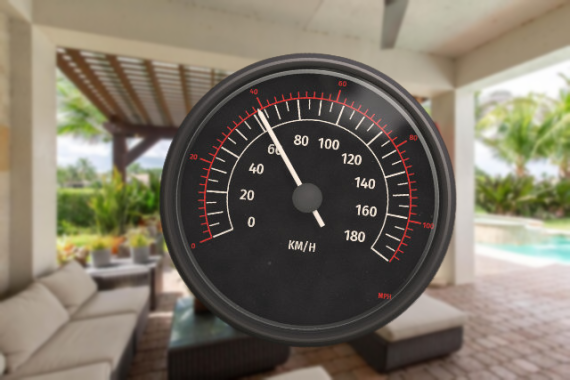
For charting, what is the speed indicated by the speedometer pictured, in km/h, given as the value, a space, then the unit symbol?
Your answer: 62.5 km/h
